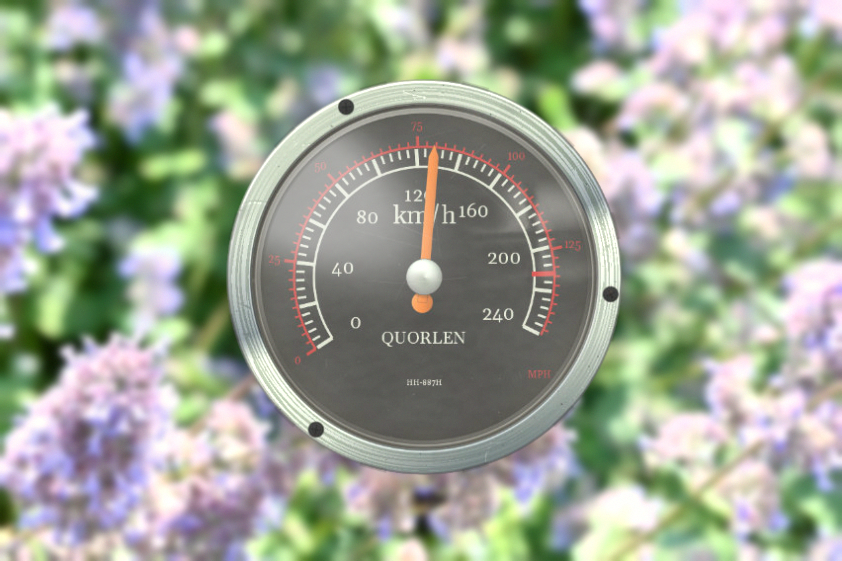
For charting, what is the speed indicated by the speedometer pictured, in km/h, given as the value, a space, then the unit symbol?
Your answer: 128 km/h
